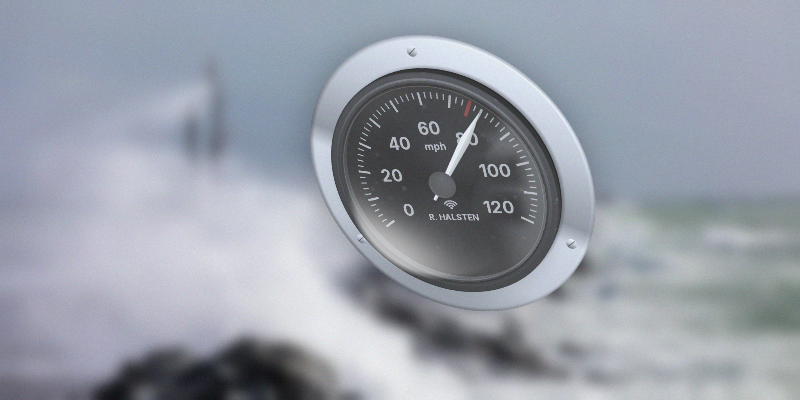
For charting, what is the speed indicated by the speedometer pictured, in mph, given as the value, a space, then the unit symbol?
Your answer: 80 mph
